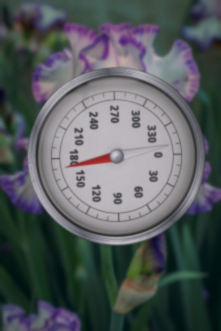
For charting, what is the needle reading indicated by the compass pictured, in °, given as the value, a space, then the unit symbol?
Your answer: 170 °
